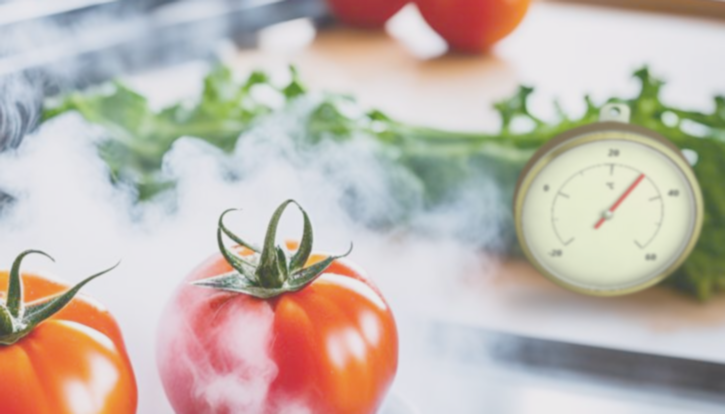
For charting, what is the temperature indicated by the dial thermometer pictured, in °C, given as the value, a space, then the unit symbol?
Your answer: 30 °C
